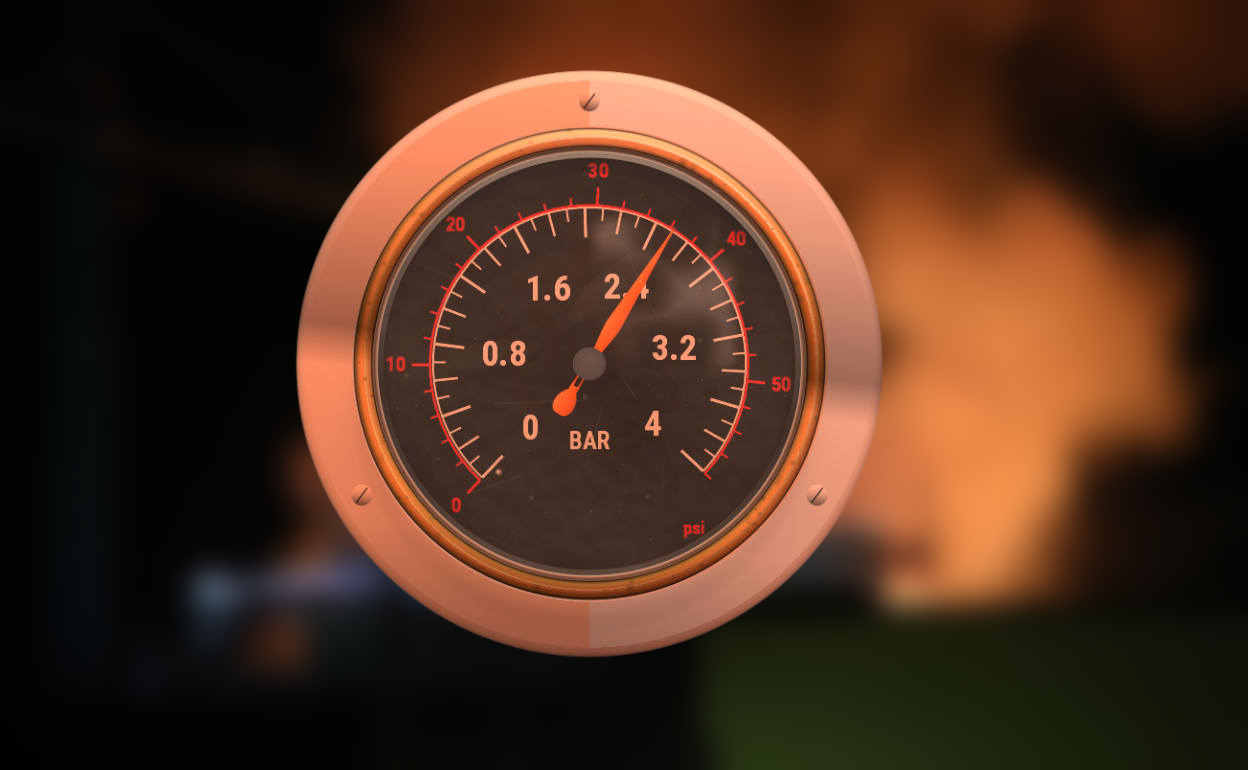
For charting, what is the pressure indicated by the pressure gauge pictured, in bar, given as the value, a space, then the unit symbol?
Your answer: 2.5 bar
